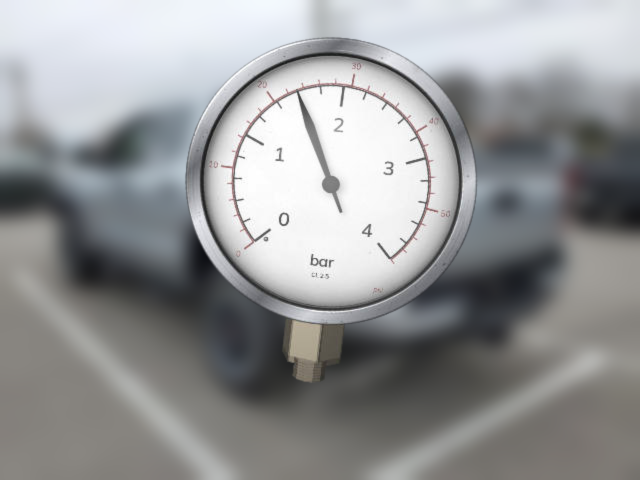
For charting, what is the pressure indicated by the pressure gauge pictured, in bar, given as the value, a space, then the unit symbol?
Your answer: 1.6 bar
